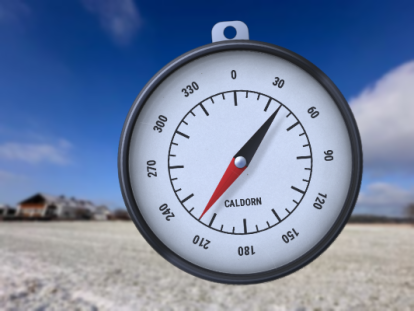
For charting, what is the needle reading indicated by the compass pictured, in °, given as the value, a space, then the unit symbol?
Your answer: 220 °
